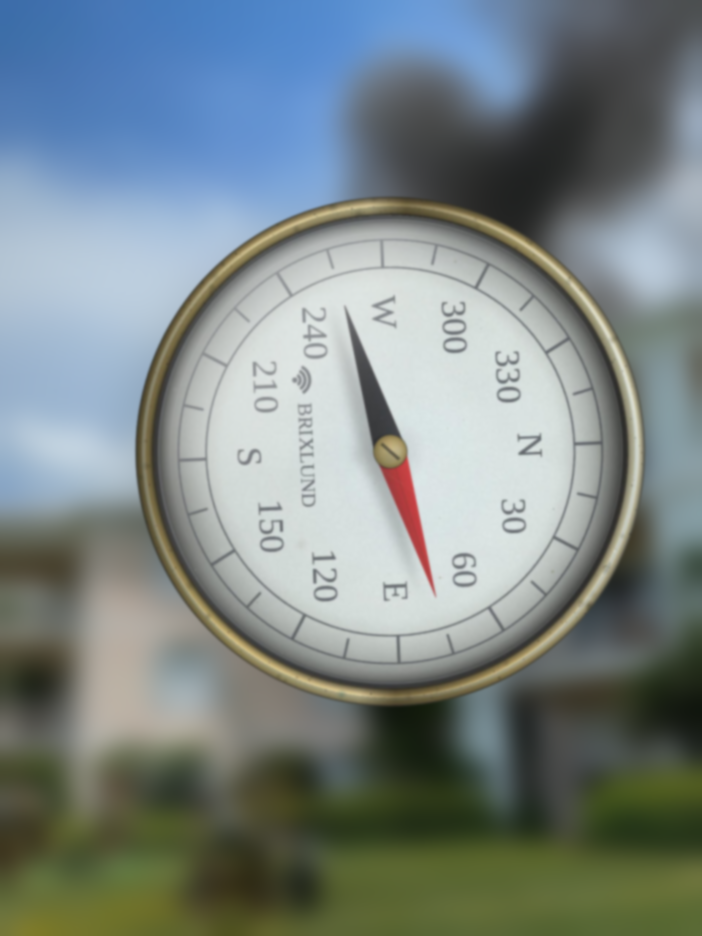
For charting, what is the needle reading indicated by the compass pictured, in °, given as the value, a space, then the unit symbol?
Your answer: 75 °
